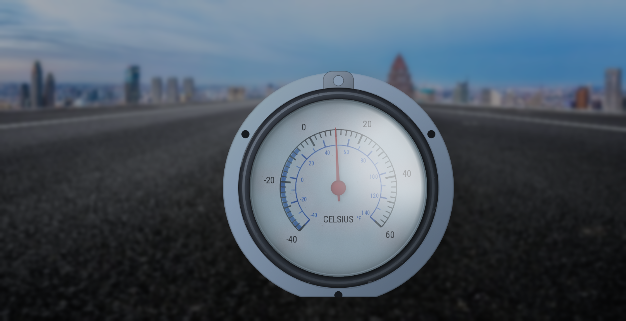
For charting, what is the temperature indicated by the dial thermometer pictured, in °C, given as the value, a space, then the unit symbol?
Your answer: 10 °C
